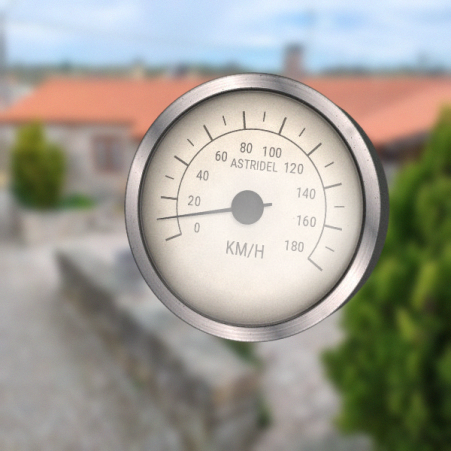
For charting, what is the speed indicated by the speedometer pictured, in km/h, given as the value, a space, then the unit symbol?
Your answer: 10 km/h
